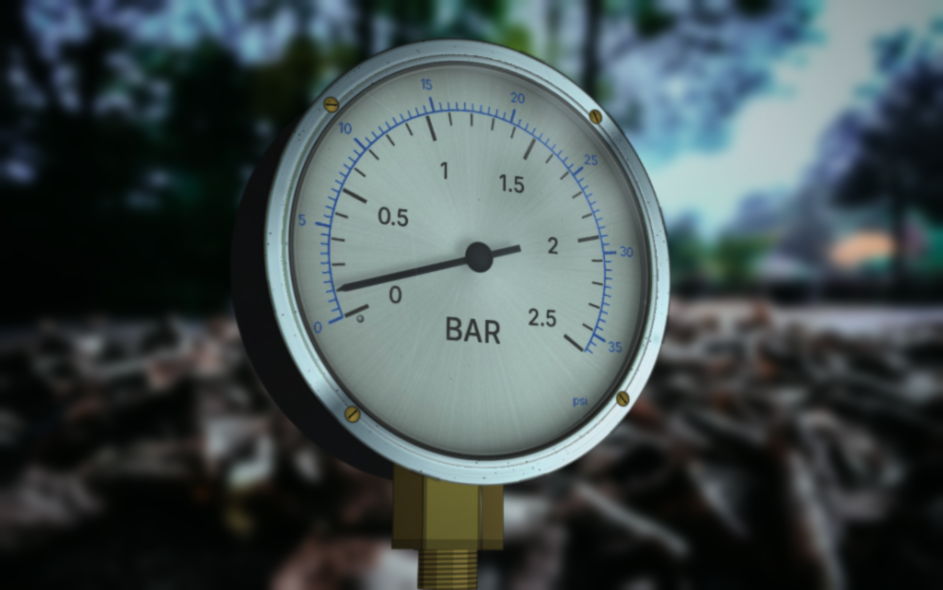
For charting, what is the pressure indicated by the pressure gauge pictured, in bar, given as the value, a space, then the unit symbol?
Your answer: 0.1 bar
